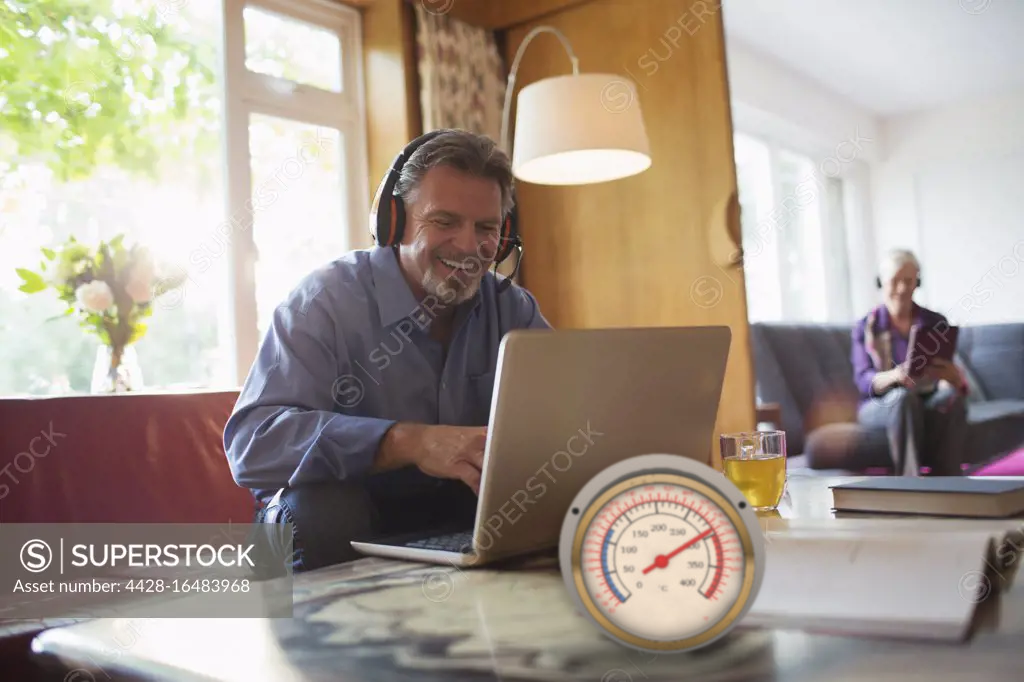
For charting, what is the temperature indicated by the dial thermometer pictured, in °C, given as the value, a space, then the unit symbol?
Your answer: 290 °C
